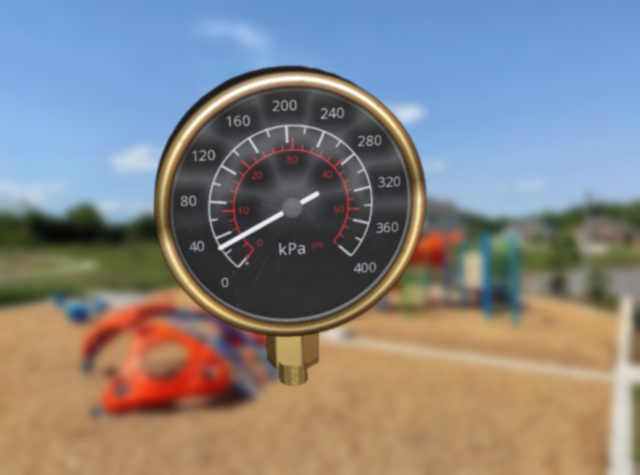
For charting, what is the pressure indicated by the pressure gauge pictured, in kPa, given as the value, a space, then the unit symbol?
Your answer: 30 kPa
